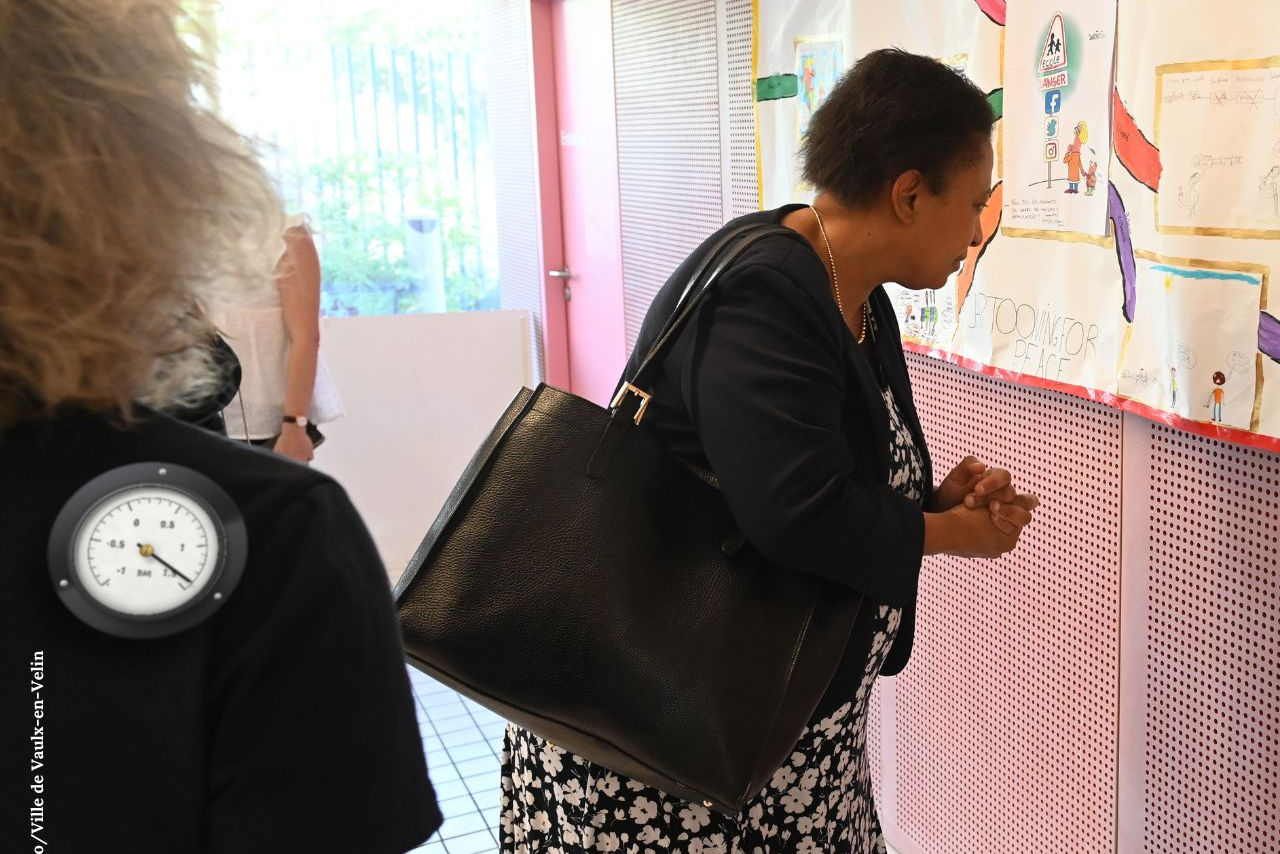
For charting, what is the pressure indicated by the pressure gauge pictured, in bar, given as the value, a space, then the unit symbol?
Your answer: 1.4 bar
